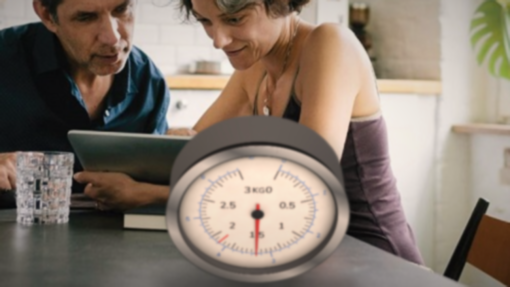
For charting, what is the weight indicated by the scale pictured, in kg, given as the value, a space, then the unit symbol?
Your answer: 1.5 kg
